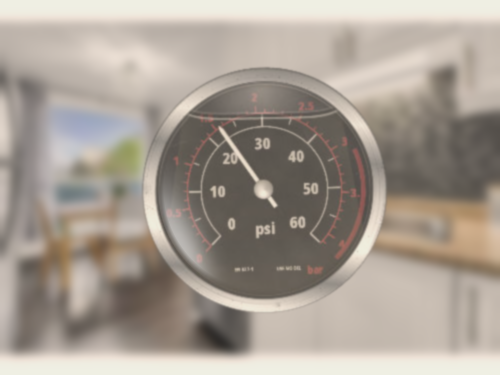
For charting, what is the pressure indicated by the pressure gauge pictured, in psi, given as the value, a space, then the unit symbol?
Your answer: 22.5 psi
